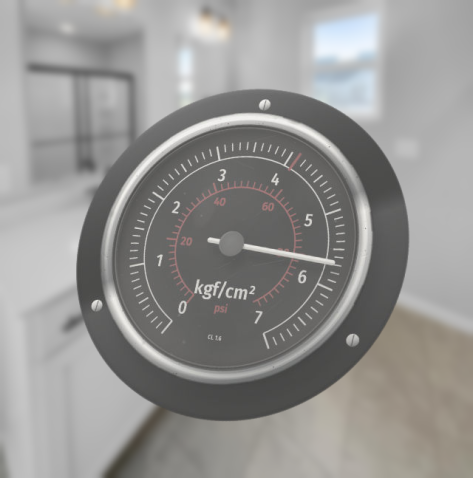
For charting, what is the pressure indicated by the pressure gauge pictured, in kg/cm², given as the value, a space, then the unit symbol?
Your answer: 5.7 kg/cm²
